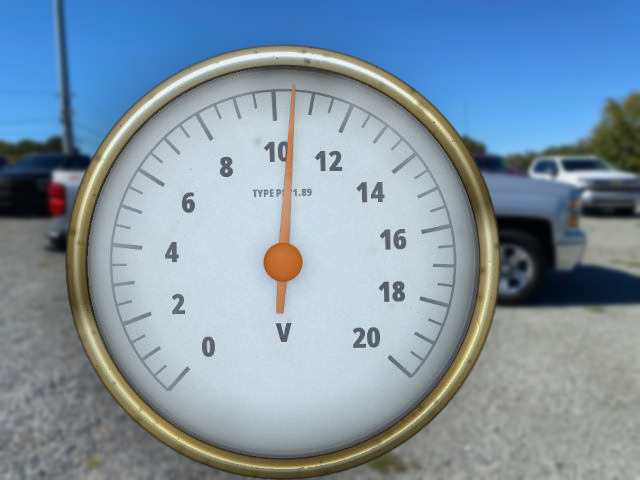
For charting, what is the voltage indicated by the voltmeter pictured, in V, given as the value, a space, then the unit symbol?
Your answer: 10.5 V
